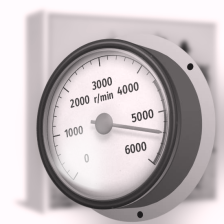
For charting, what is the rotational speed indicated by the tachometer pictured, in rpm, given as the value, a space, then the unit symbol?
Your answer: 5400 rpm
